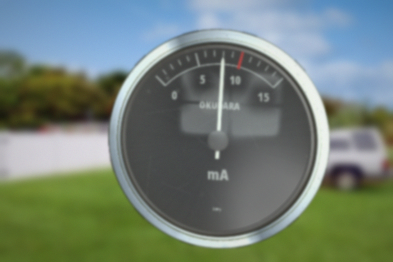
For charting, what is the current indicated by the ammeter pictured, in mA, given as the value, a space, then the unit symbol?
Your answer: 8 mA
